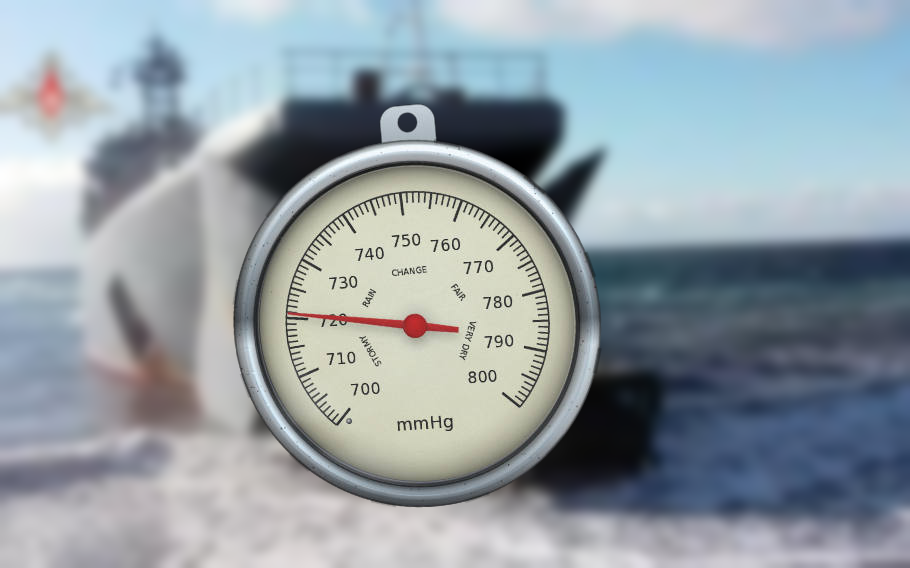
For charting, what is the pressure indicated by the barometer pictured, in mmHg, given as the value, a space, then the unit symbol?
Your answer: 721 mmHg
